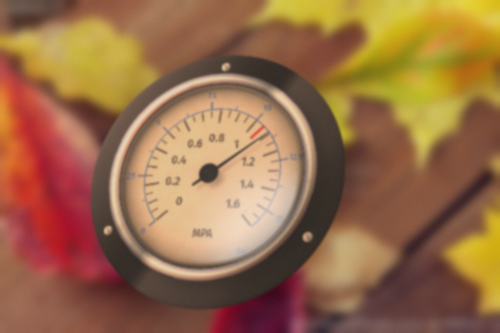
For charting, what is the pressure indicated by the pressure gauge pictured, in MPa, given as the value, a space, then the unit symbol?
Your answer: 1.1 MPa
